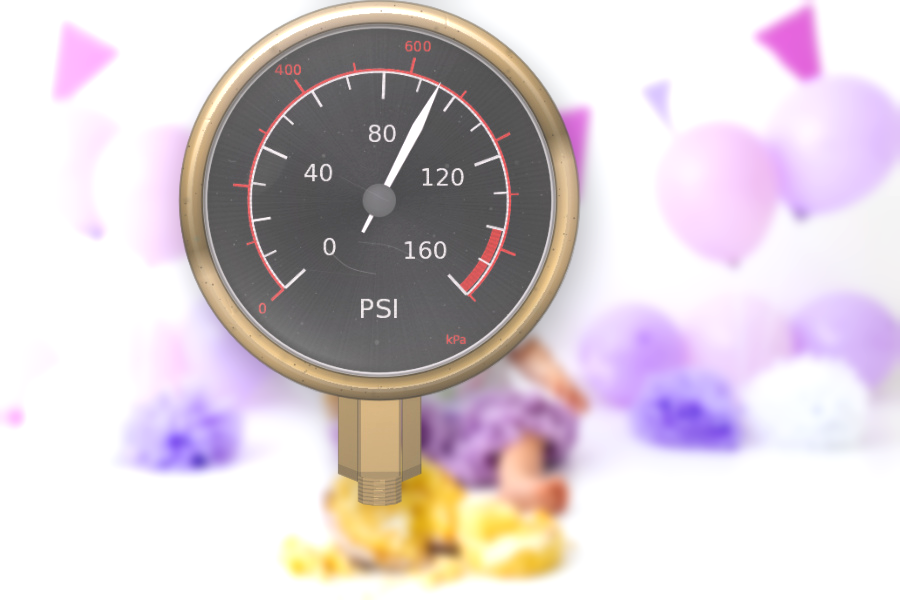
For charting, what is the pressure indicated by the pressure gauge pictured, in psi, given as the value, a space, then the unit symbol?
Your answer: 95 psi
